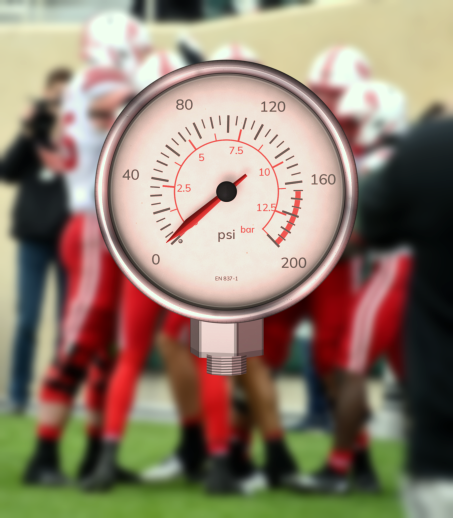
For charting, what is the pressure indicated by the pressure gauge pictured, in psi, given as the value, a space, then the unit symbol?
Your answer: 2.5 psi
